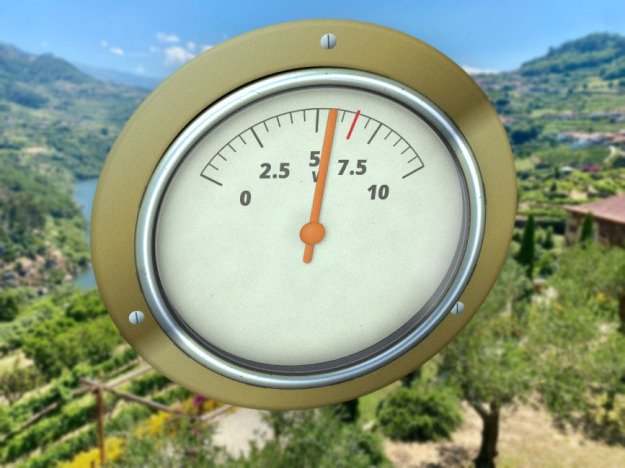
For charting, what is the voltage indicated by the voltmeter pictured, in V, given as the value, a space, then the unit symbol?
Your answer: 5.5 V
